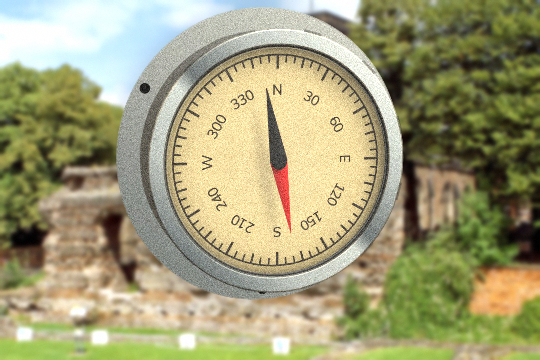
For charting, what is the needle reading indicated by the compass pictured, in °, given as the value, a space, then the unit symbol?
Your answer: 170 °
